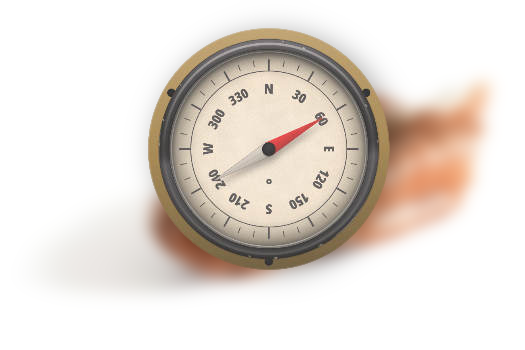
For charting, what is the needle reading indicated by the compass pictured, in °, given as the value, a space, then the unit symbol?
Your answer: 60 °
